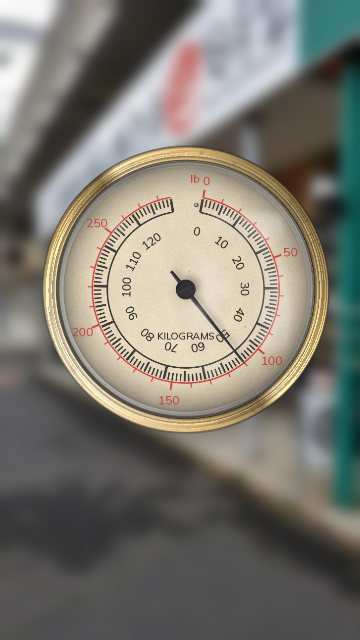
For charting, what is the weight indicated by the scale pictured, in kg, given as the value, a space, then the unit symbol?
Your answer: 50 kg
